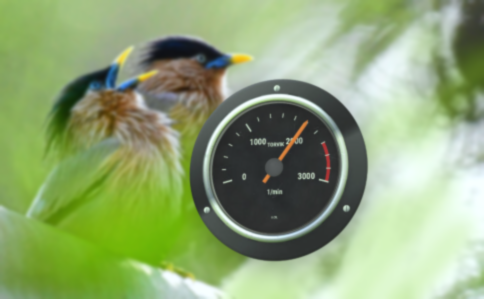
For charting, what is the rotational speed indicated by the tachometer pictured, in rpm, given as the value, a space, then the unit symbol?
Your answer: 2000 rpm
